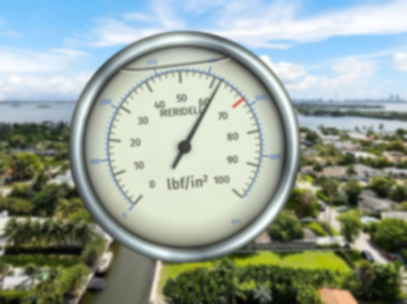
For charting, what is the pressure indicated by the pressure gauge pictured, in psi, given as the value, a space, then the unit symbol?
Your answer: 62 psi
